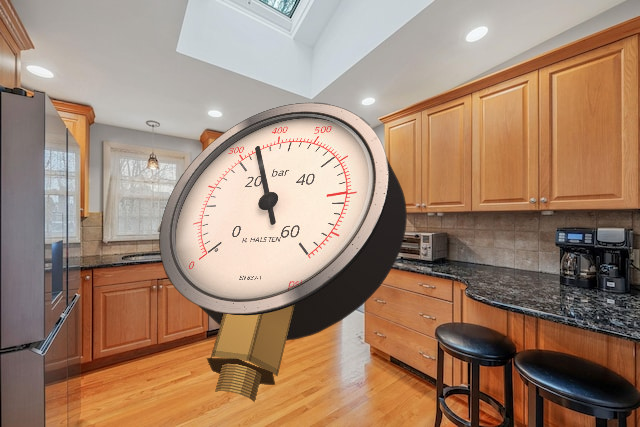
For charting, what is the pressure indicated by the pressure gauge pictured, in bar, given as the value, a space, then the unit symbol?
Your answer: 24 bar
